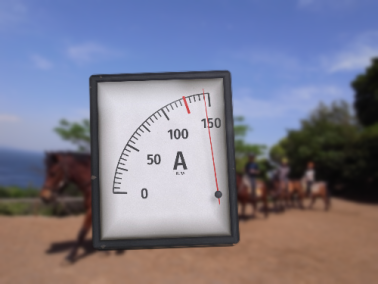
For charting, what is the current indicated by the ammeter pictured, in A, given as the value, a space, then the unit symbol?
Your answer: 145 A
